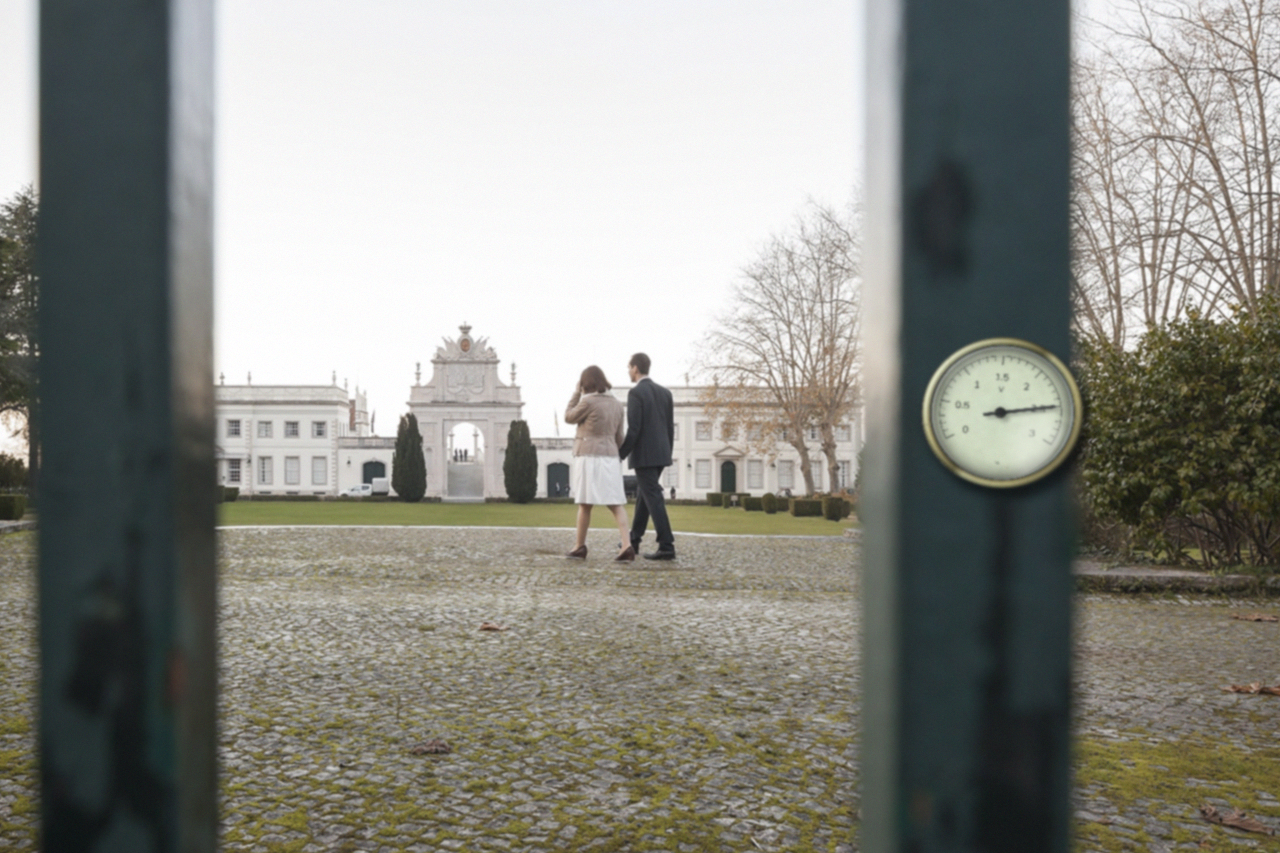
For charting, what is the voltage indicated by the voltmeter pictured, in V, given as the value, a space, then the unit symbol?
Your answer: 2.5 V
